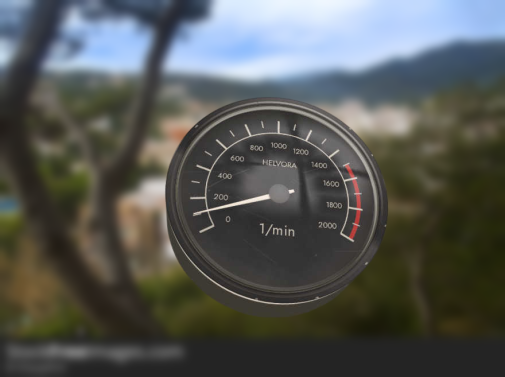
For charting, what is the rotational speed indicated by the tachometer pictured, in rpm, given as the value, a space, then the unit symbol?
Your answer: 100 rpm
